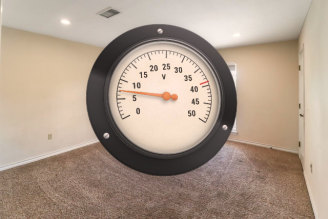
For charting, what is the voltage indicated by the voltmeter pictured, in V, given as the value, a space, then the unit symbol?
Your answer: 7 V
